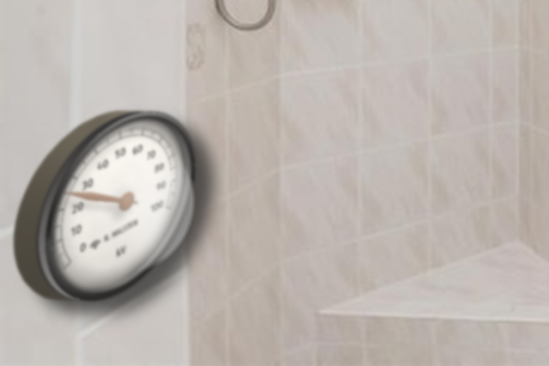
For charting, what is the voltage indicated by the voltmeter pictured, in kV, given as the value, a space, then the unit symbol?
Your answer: 25 kV
